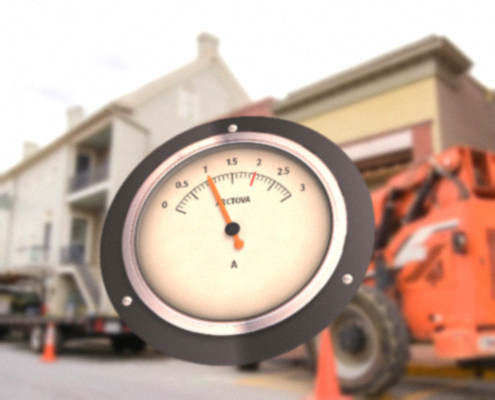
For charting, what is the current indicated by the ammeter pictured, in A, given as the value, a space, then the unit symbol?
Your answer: 1 A
